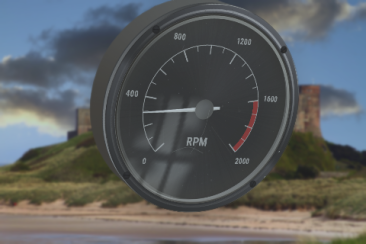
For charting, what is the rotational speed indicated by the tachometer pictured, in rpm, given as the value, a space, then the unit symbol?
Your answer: 300 rpm
